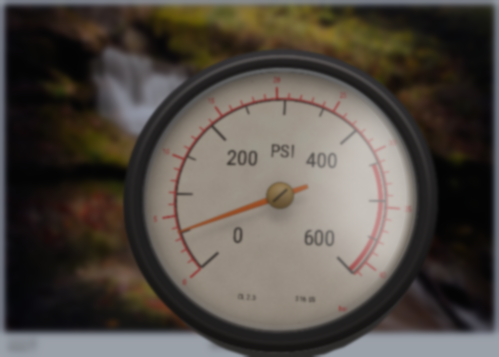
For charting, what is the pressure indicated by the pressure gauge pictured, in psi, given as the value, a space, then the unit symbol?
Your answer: 50 psi
